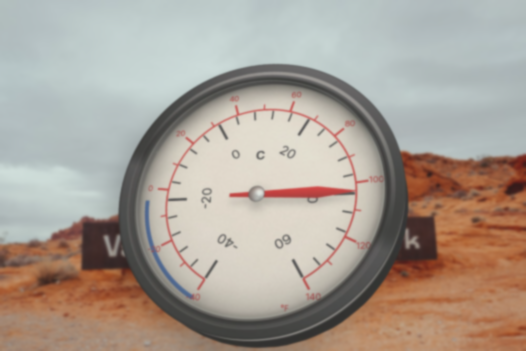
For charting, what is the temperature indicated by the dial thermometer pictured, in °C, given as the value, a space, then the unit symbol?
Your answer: 40 °C
